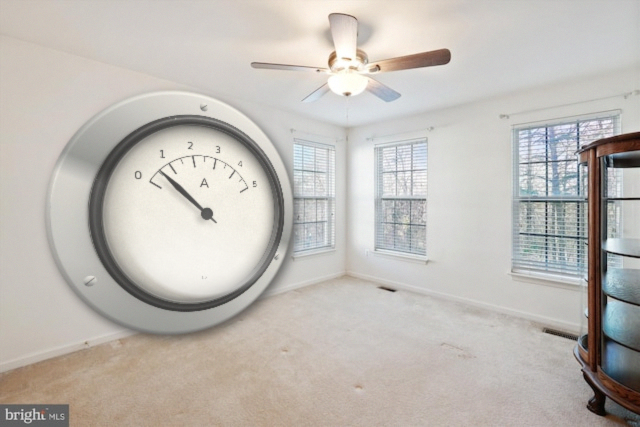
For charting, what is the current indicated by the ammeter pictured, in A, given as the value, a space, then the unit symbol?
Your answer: 0.5 A
